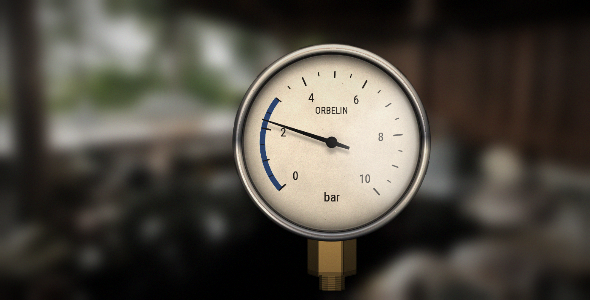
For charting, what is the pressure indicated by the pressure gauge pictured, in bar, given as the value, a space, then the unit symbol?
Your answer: 2.25 bar
